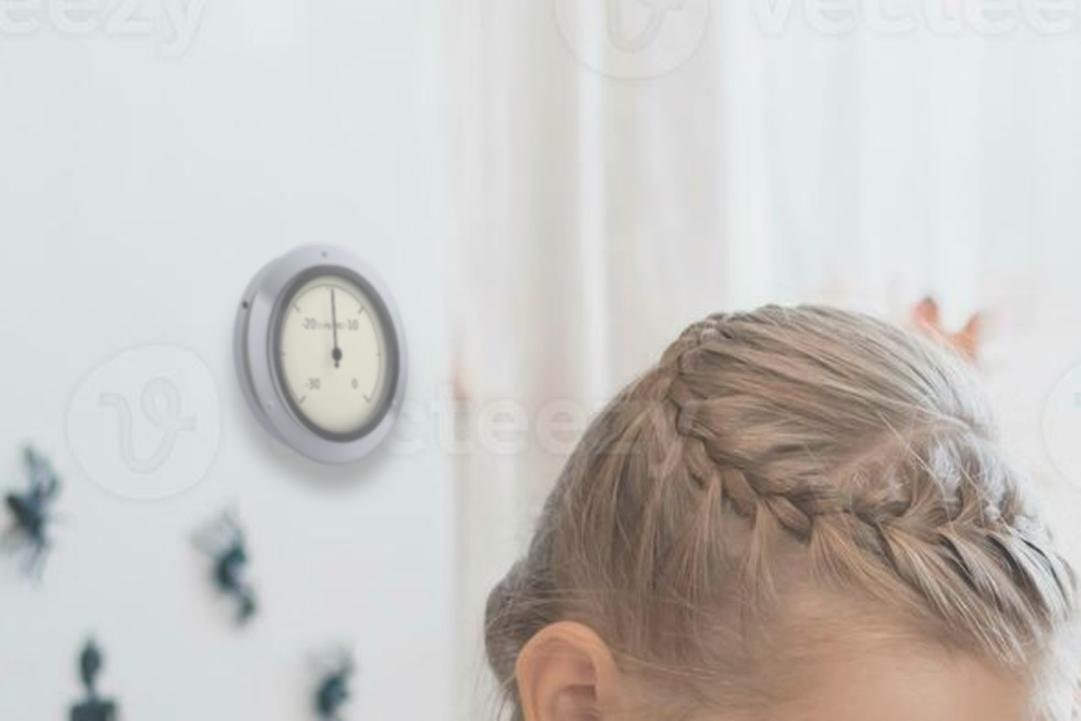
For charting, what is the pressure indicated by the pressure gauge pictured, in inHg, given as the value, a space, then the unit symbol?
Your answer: -15 inHg
